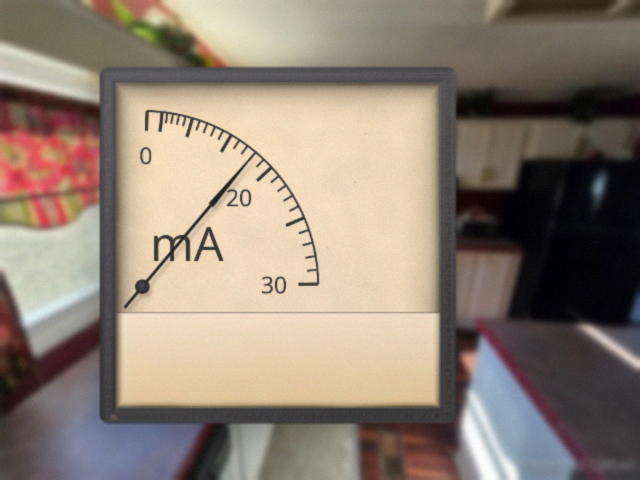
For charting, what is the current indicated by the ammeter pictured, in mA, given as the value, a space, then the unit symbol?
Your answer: 18 mA
